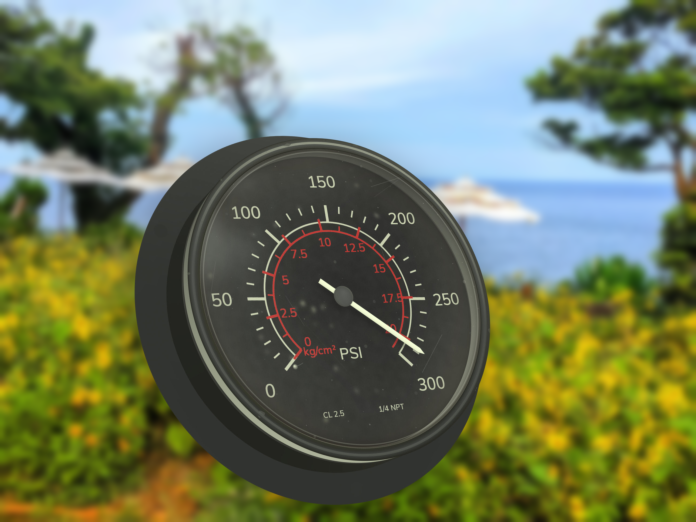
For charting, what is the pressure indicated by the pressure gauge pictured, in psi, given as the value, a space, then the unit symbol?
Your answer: 290 psi
